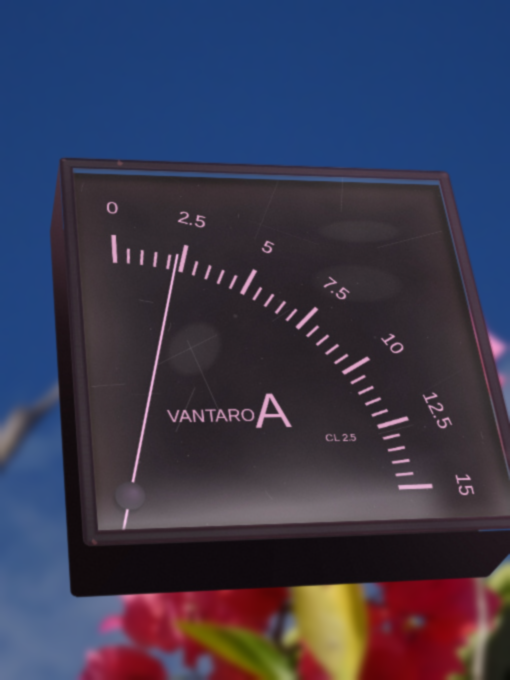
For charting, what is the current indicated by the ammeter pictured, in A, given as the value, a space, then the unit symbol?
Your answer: 2.25 A
